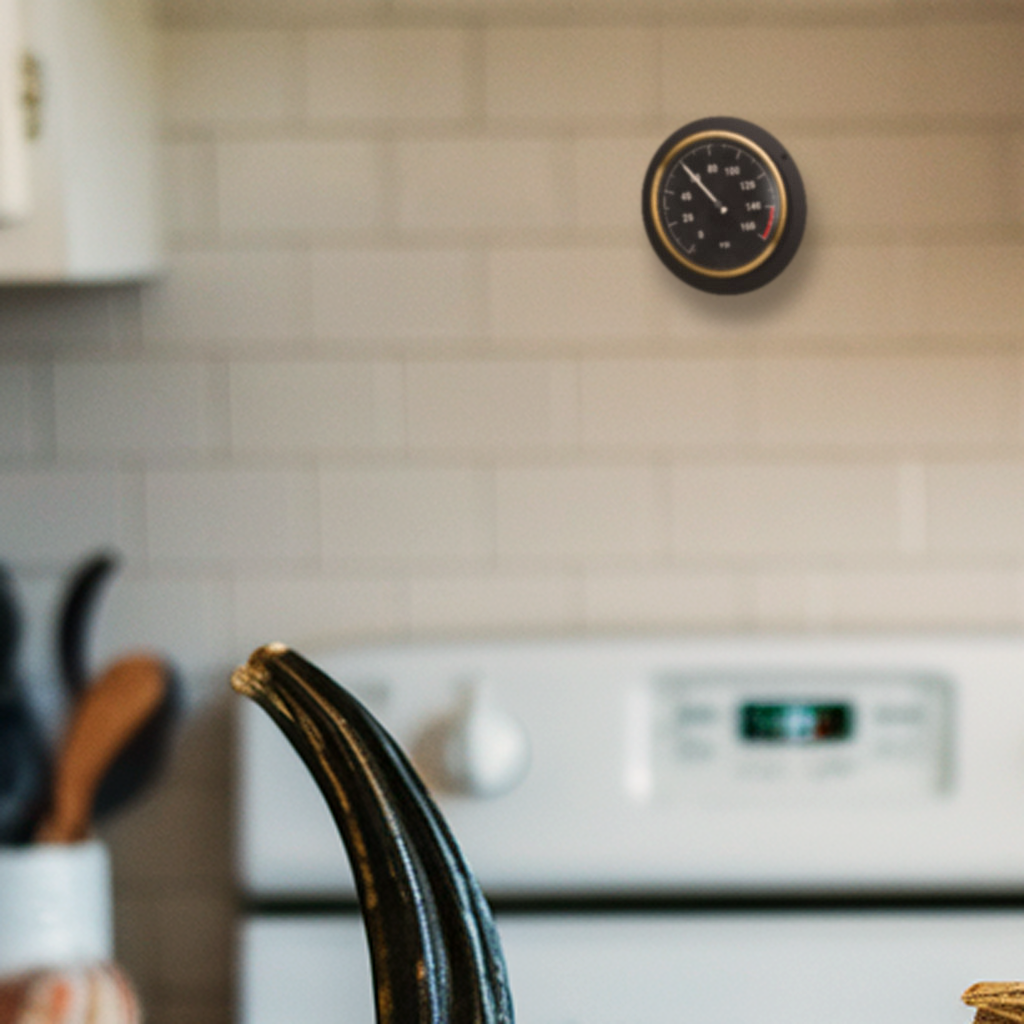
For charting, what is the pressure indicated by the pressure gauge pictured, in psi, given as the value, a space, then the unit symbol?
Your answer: 60 psi
